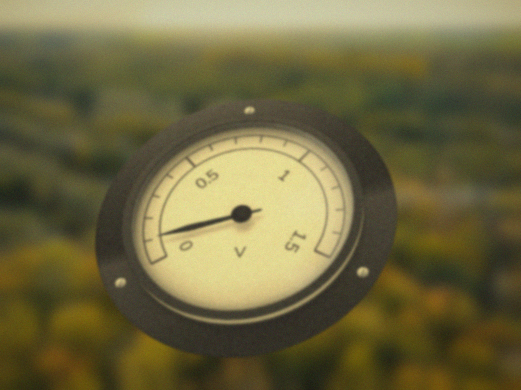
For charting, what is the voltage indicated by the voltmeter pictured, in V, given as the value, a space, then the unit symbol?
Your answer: 0.1 V
